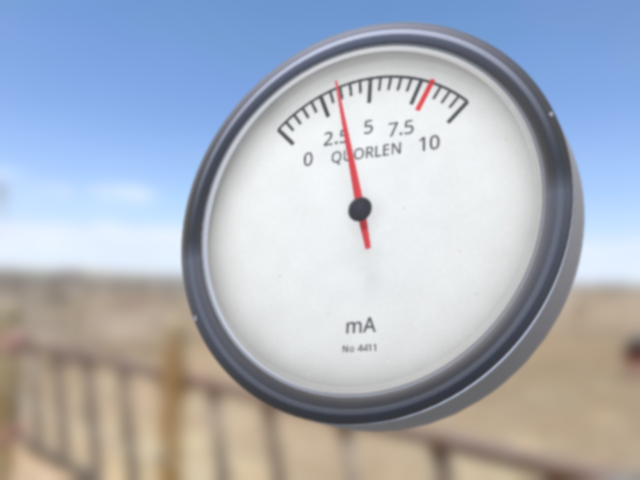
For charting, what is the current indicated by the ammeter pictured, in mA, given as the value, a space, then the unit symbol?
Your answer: 3.5 mA
